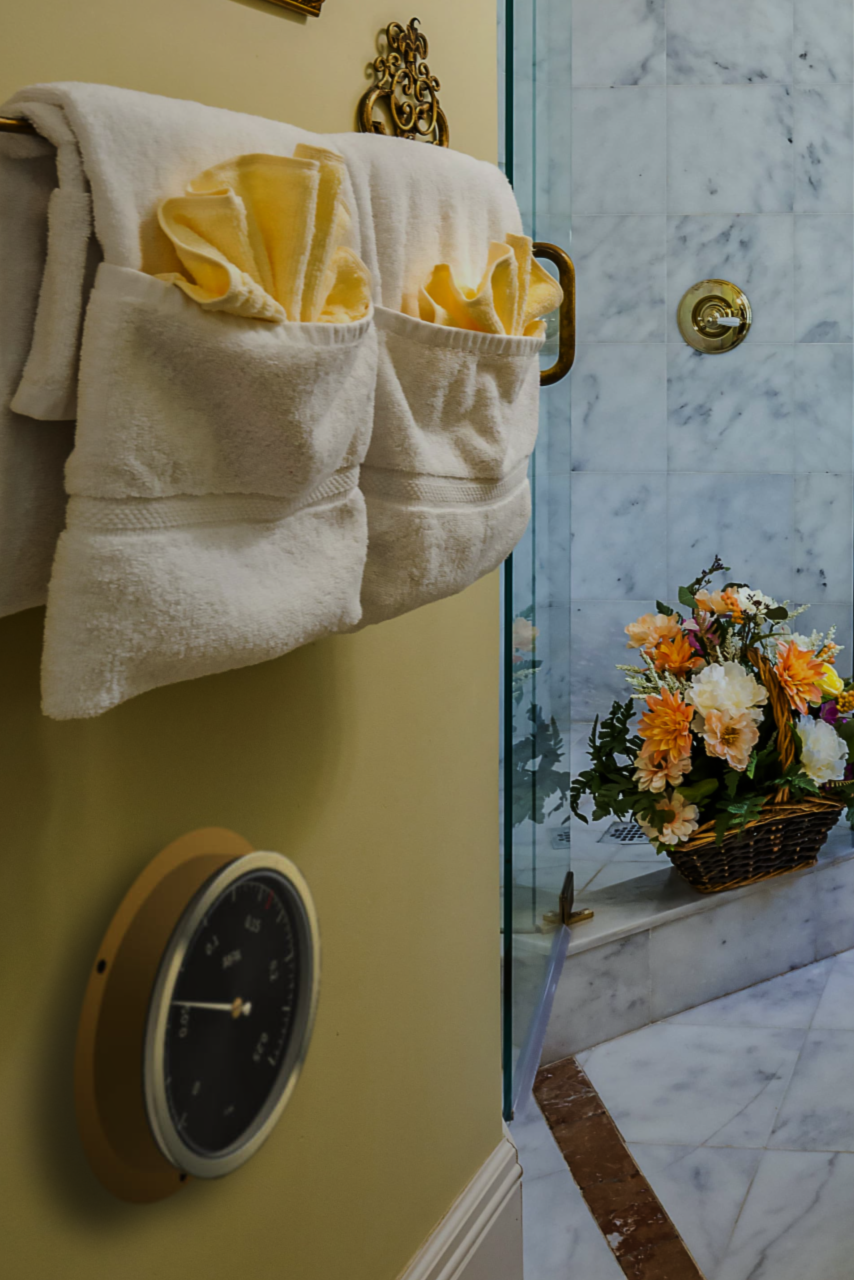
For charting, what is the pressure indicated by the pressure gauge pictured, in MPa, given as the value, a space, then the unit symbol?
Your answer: 0.06 MPa
